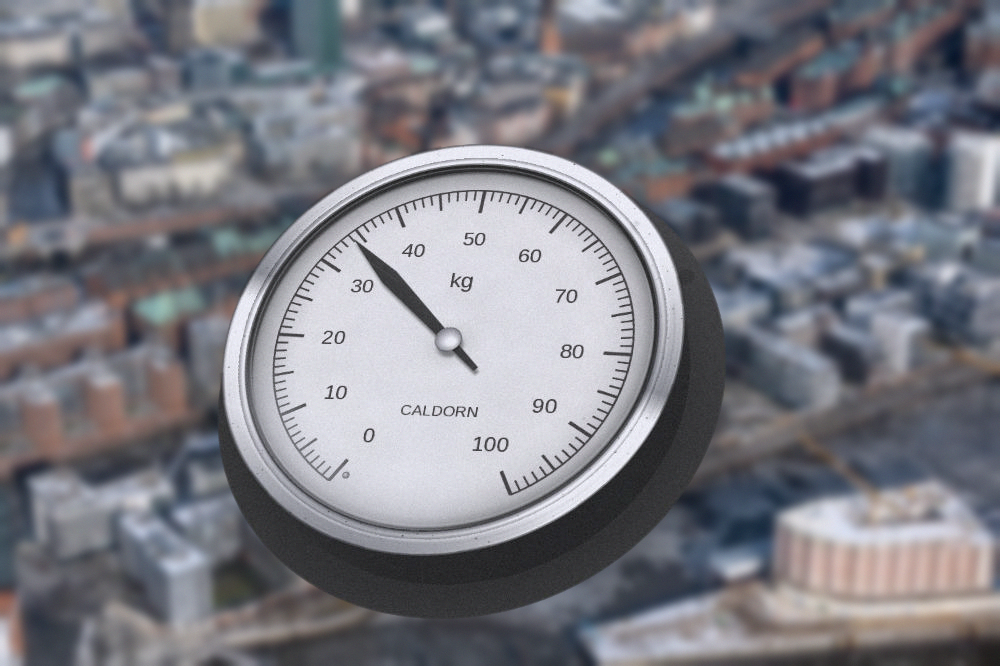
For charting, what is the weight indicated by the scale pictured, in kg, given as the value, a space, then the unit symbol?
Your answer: 34 kg
